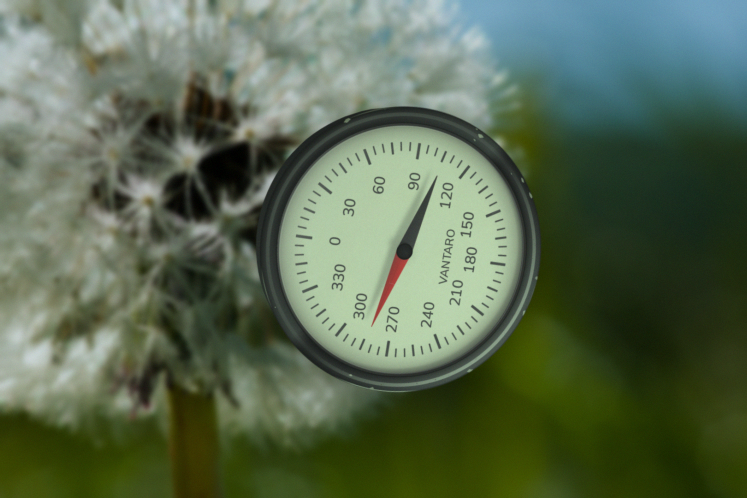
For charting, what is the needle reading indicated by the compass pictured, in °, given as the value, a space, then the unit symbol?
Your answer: 285 °
